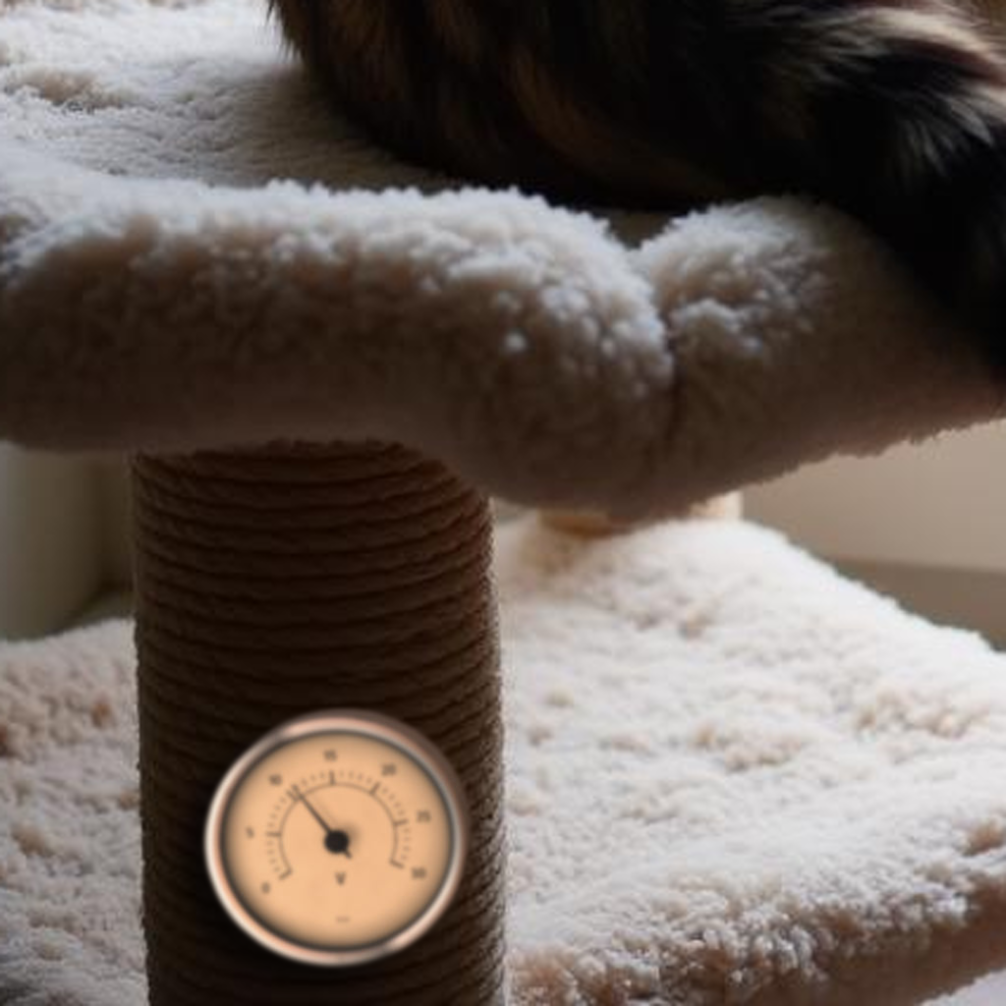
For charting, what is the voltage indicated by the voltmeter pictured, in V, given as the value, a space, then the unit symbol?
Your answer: 11 V
